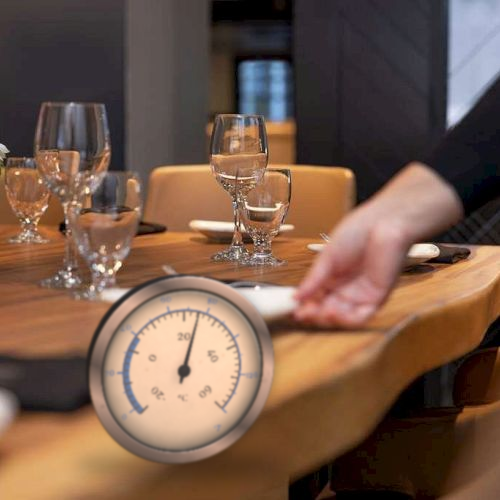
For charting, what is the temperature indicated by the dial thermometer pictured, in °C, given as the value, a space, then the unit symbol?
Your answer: 24 °C
